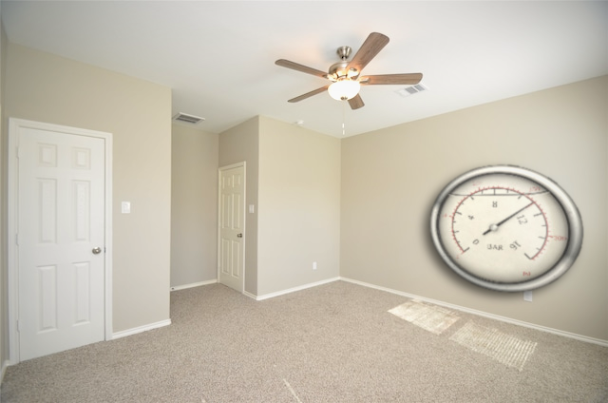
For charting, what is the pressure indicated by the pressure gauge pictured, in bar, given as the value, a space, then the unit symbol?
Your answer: 11 bar
